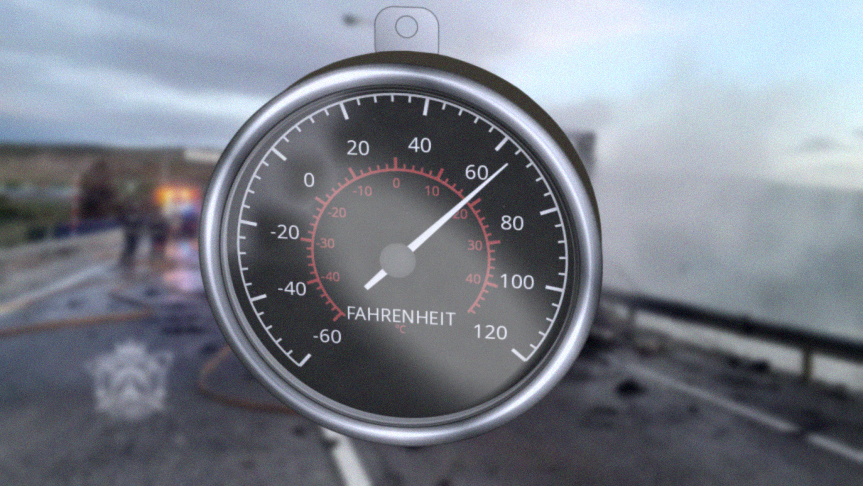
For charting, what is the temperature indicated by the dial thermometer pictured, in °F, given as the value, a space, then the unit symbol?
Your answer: 64 °F
